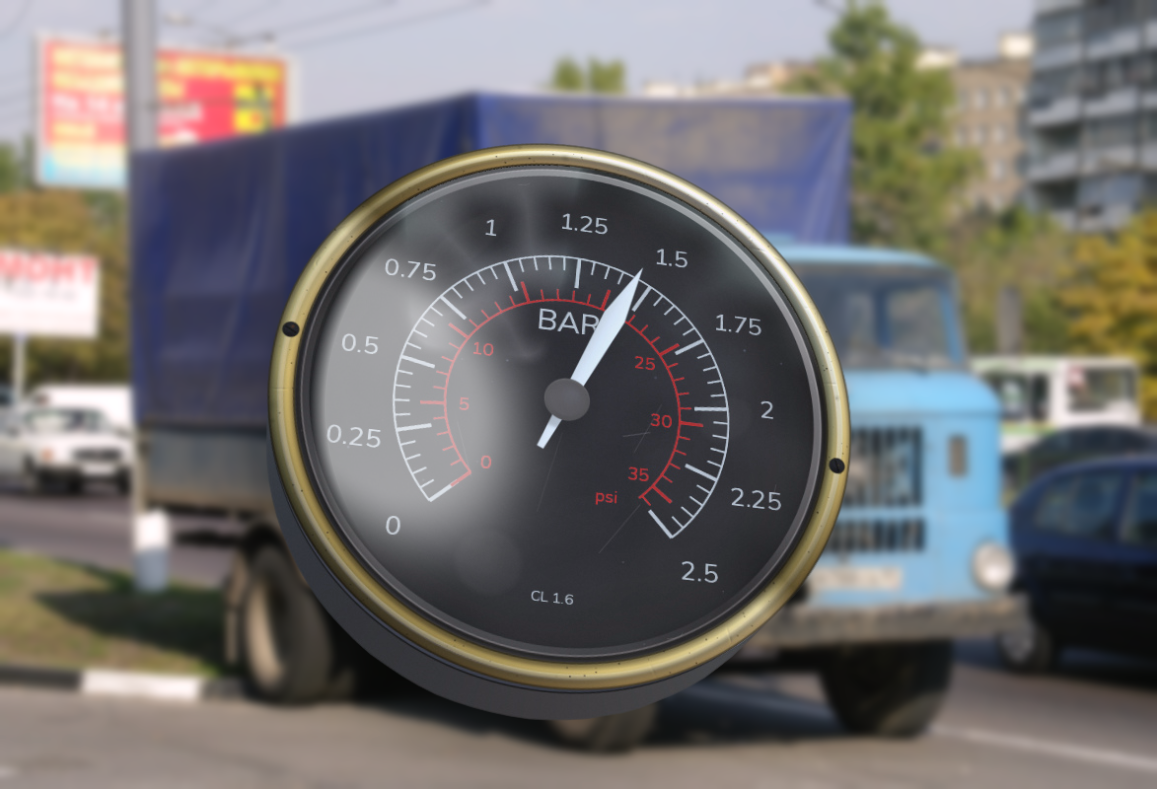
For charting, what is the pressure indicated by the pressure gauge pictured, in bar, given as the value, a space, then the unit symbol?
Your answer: 1.45 bar
